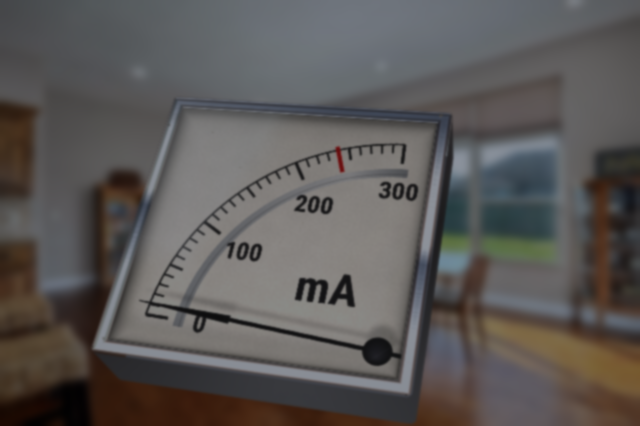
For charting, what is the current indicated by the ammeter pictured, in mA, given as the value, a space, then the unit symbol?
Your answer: 10 mA
